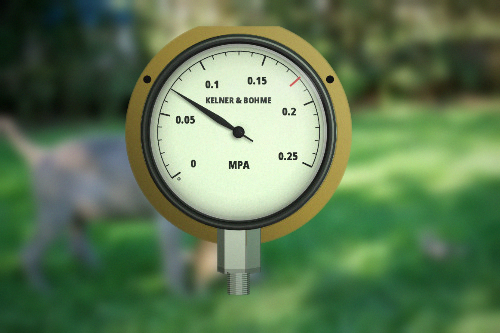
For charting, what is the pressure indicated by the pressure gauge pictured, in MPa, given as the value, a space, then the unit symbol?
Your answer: 0.07 MPa
